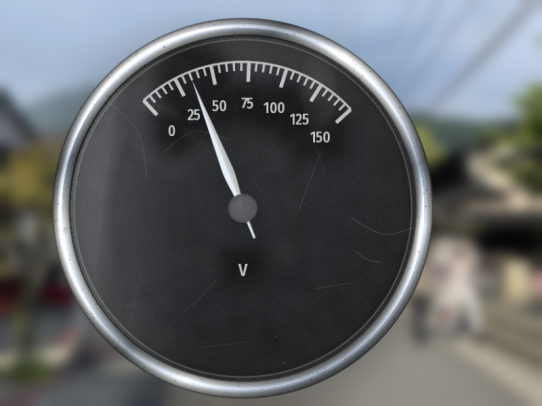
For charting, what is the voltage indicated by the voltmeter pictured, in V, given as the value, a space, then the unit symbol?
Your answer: 35 V
